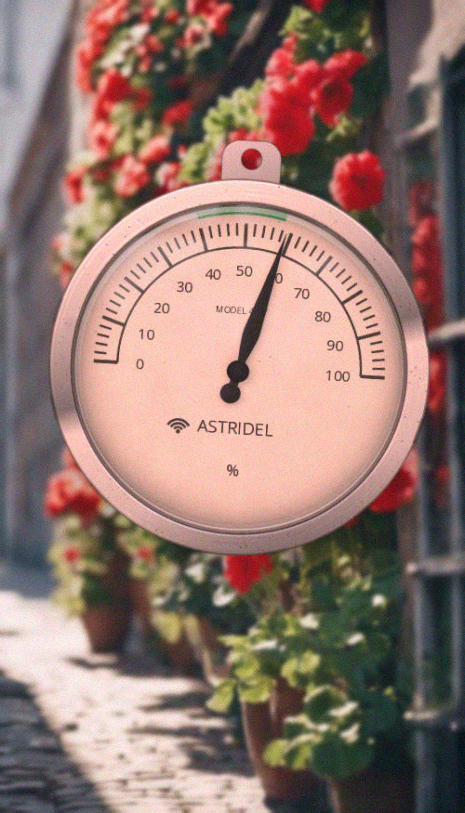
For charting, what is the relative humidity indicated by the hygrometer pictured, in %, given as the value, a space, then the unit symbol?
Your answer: 59 %
